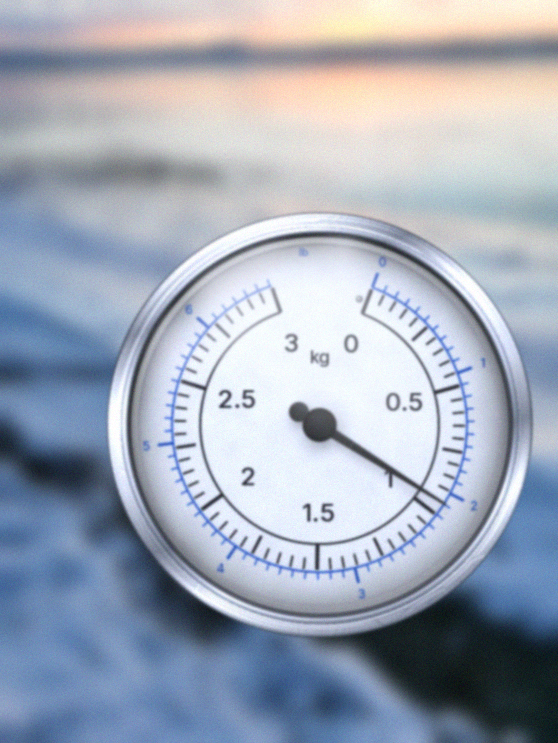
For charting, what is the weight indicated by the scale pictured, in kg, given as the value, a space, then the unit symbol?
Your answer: 0.95 kg
